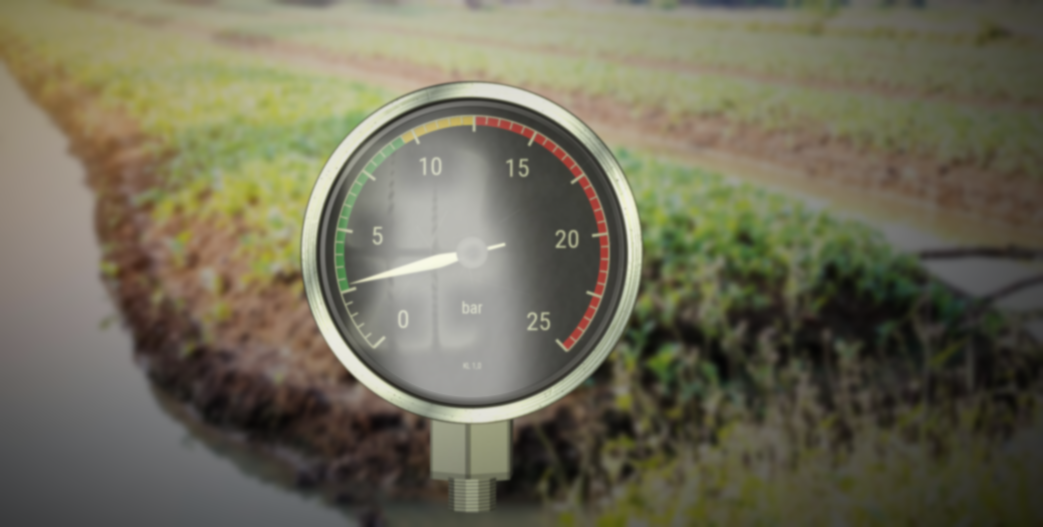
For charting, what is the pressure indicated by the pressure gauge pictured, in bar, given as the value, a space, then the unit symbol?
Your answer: 2.75 bar
